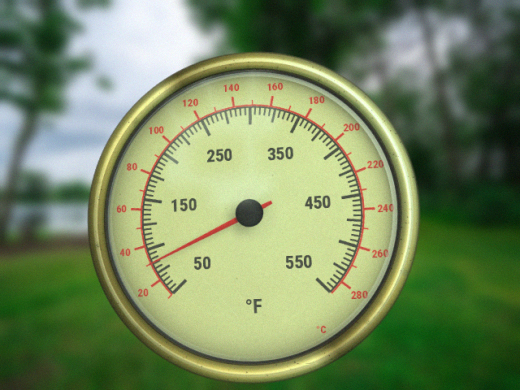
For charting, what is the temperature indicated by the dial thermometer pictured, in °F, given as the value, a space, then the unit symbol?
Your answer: 85 °F
